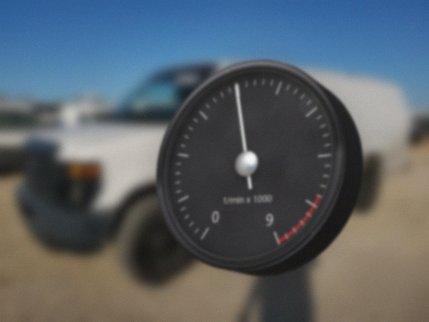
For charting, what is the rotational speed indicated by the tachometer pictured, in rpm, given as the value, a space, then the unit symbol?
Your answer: 4000 rpm
